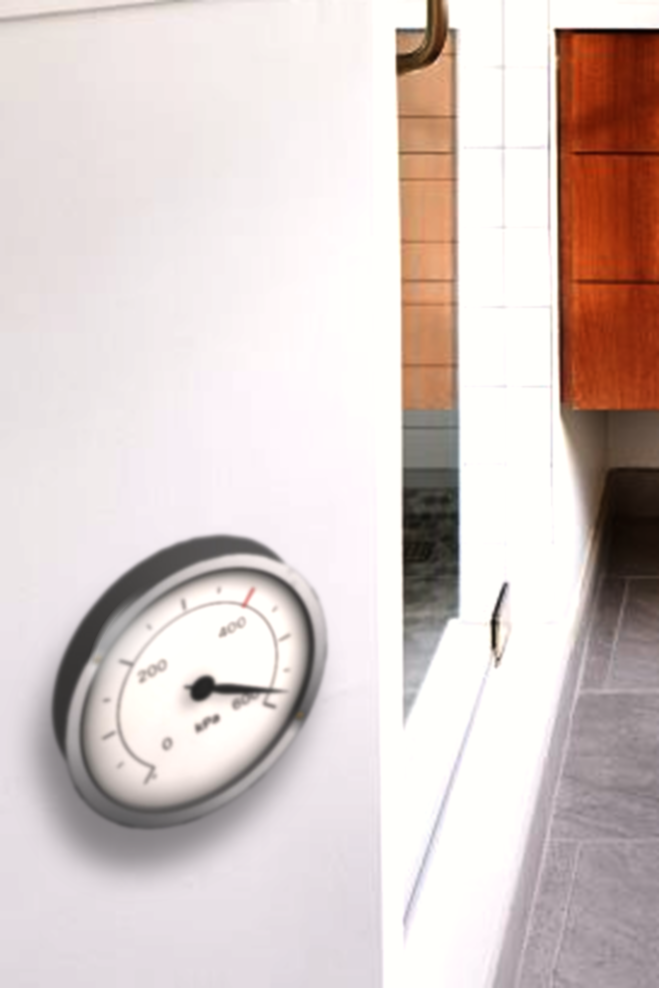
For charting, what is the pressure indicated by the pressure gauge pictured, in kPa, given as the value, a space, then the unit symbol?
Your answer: 575 kPa
